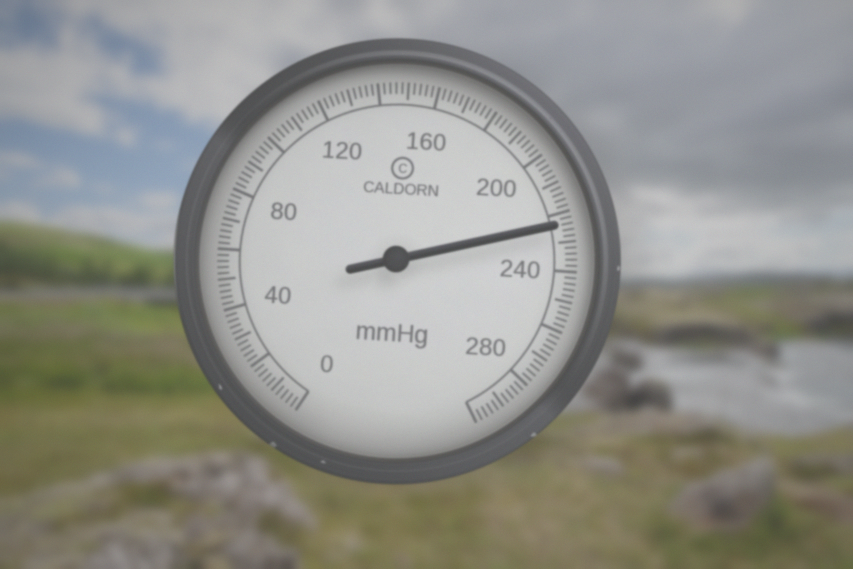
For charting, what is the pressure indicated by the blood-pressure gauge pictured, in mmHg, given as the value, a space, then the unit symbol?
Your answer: 224 mmHg
